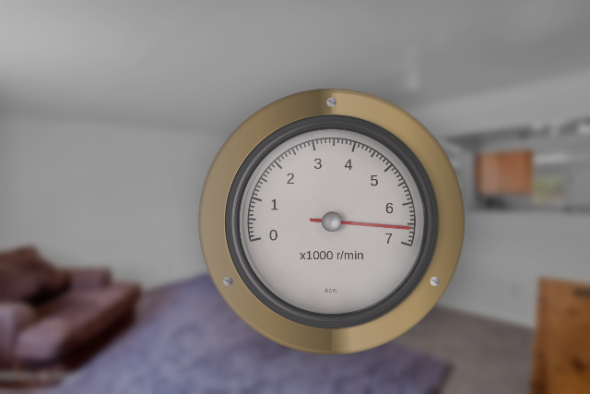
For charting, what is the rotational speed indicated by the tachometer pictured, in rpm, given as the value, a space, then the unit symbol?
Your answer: 6600 rpm
